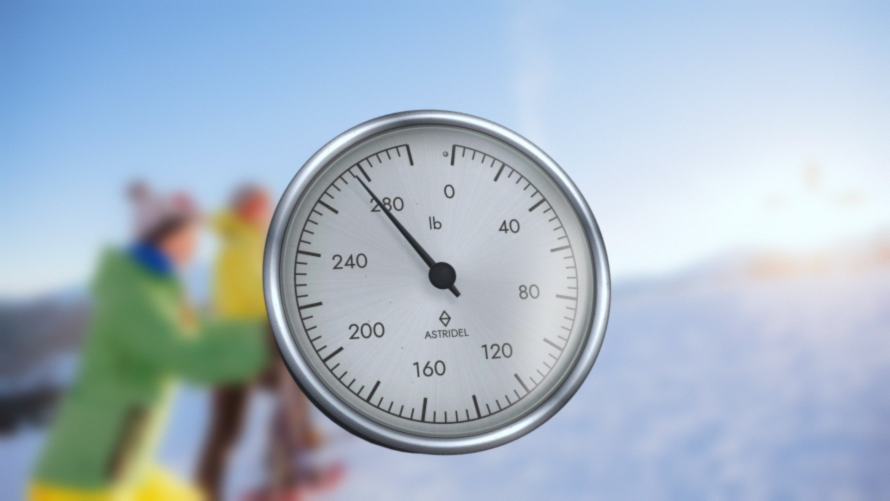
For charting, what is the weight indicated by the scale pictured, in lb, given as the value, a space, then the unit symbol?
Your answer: 276 lb
